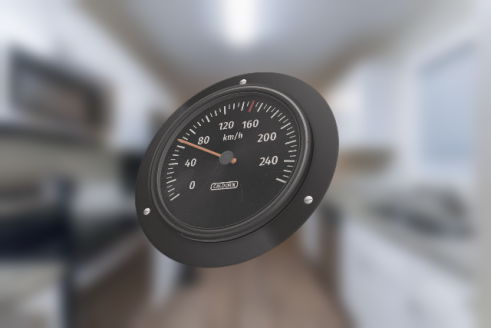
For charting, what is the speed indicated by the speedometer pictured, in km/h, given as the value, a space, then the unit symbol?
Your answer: 65 km/h
